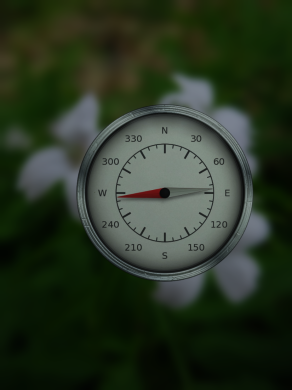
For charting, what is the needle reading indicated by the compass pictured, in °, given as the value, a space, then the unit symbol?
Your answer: 265 °
